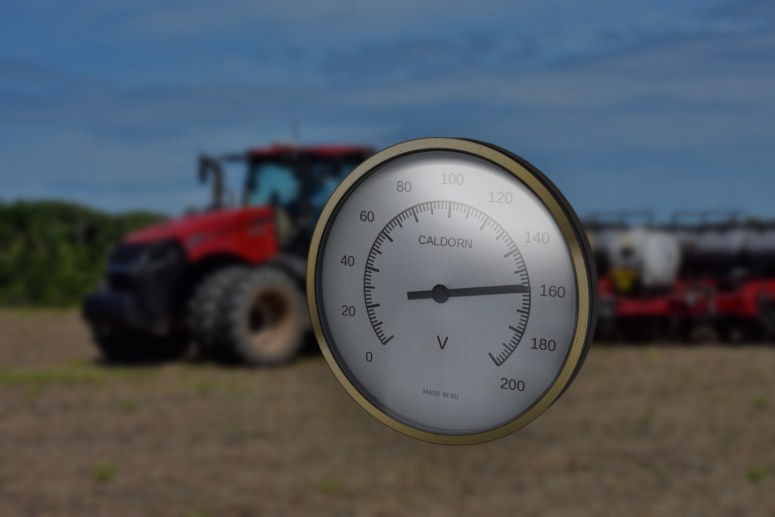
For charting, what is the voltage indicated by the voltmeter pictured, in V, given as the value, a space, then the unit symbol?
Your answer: 158 V
